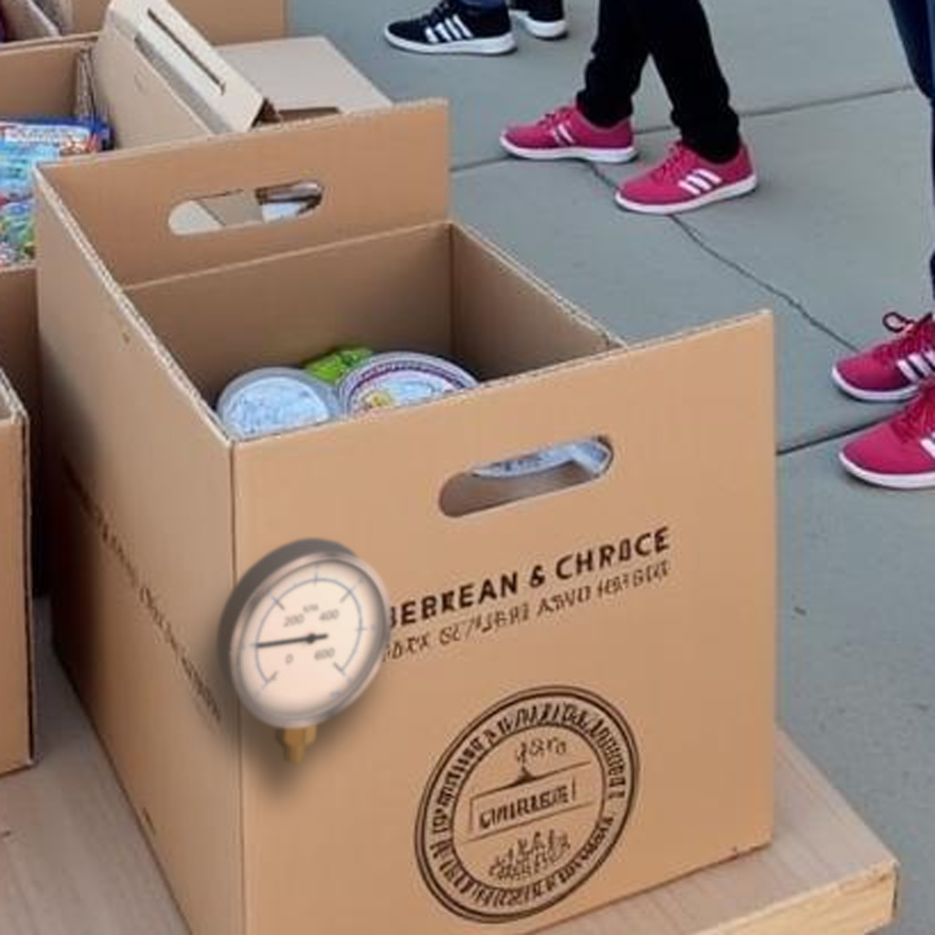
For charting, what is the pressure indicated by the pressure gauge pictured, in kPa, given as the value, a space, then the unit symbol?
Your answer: 100 kPa
